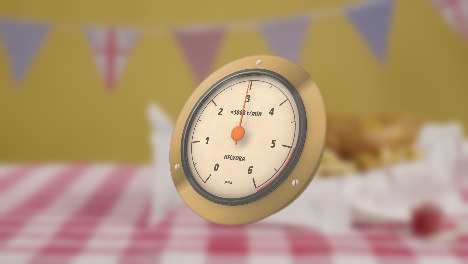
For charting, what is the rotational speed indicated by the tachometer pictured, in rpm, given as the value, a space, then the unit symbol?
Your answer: 3000 rpm
